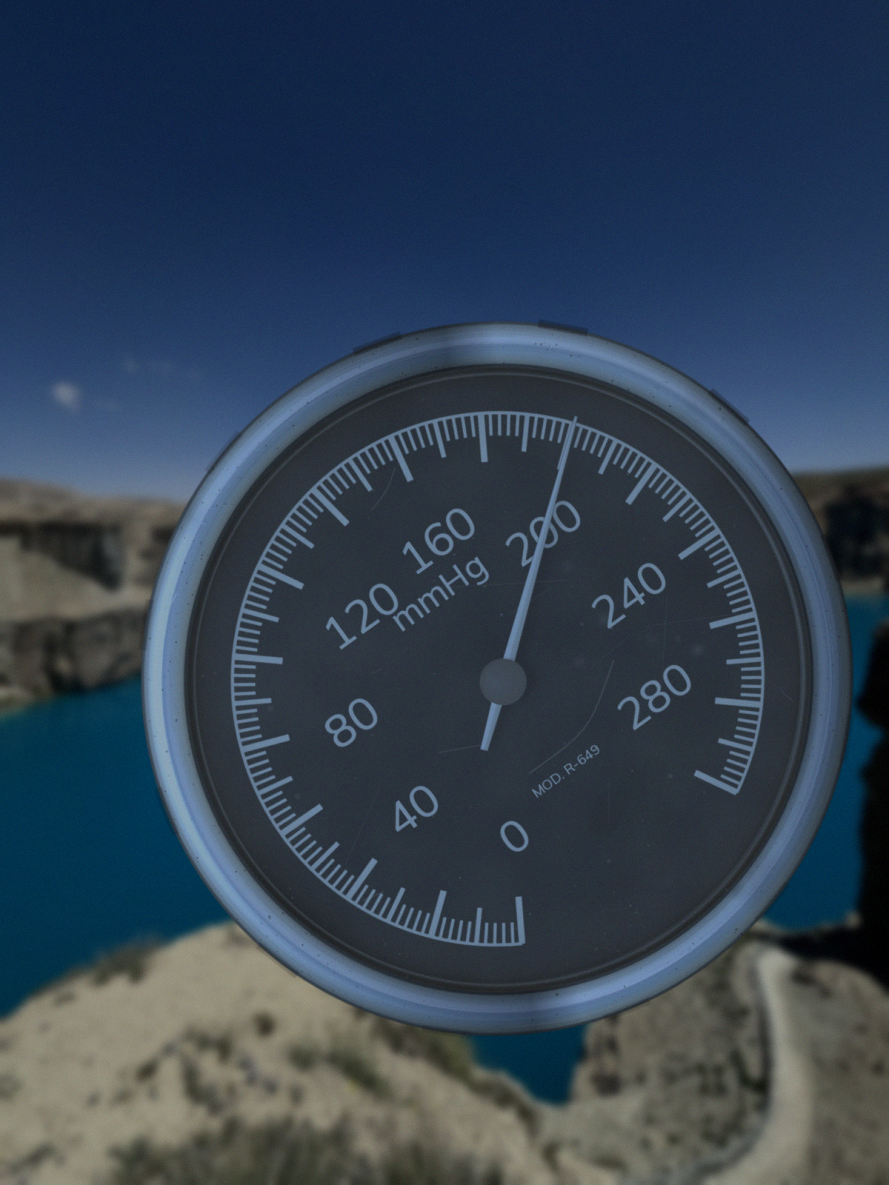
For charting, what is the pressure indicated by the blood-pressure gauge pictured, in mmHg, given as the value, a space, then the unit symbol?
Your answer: 200 mmHg
